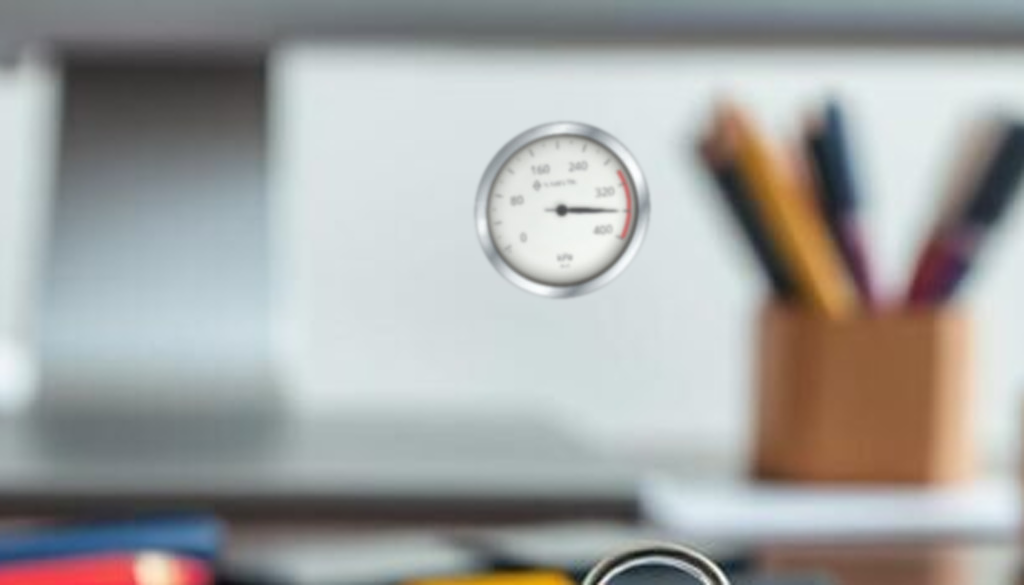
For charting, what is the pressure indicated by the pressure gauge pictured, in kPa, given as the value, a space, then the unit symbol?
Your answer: 360 kPa
